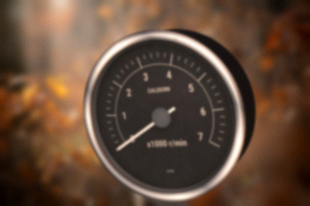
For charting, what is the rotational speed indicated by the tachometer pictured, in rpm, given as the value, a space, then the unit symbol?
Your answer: 0 rpm
